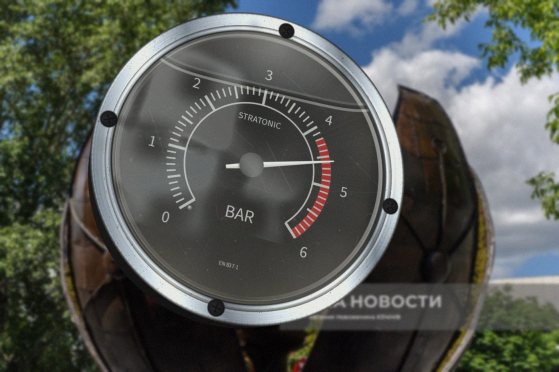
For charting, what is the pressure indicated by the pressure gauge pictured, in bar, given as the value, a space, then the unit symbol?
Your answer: 4.6 bar
